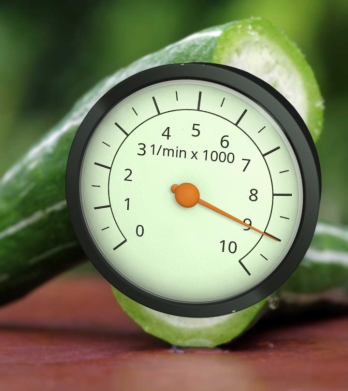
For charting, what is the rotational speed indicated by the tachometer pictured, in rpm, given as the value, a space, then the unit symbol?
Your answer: 9000 rpm
